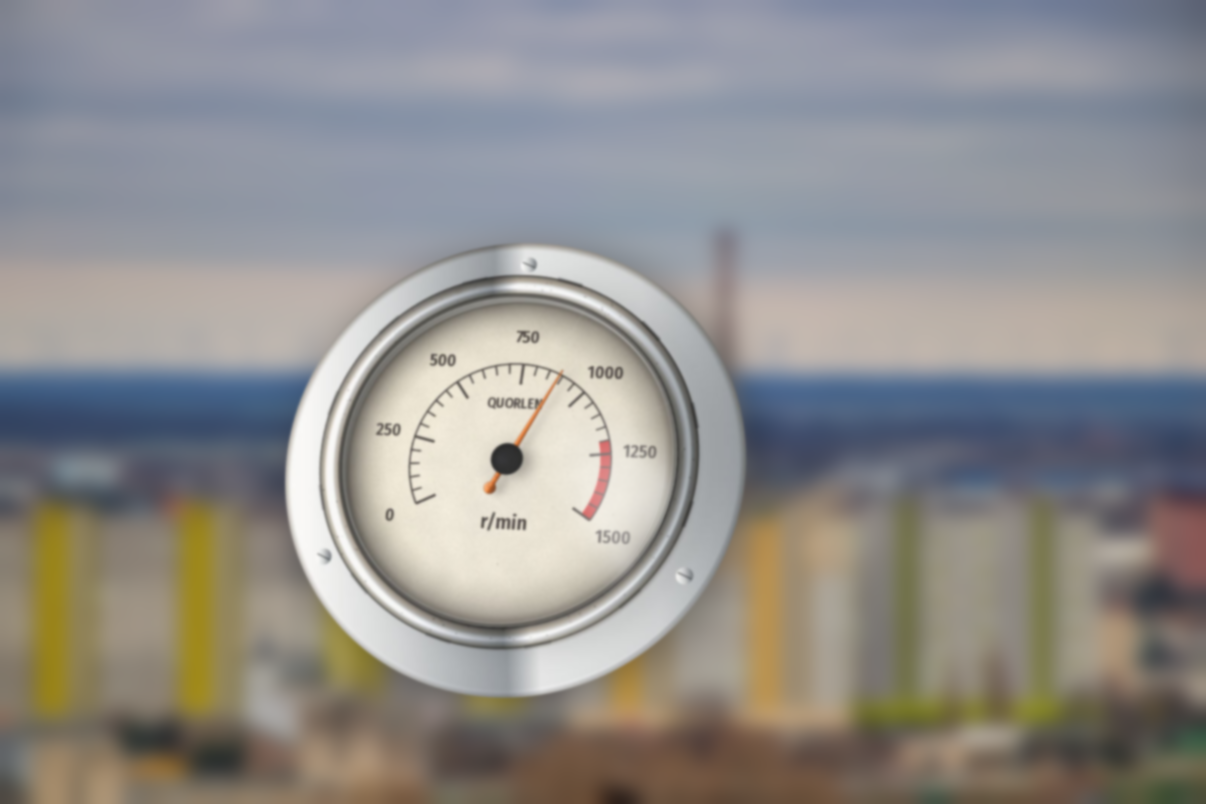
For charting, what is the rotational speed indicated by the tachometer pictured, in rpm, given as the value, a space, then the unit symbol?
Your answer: 900 rpm
